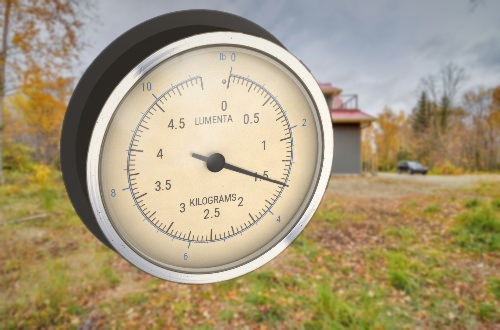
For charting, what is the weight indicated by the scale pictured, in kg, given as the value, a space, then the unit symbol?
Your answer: 1.5 kg
